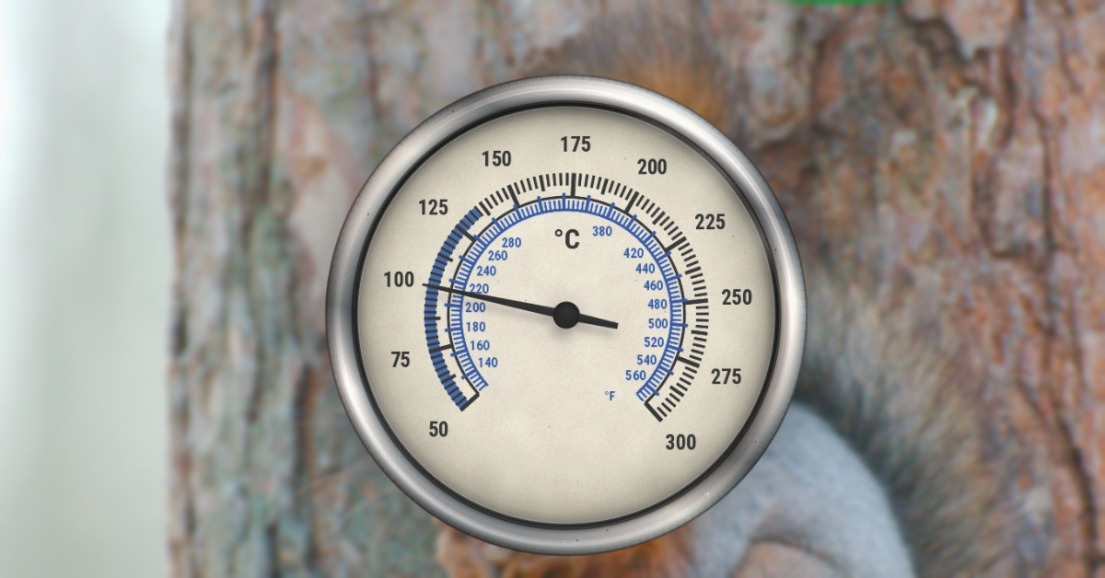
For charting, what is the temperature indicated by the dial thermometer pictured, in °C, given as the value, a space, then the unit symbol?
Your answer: 100 °C
